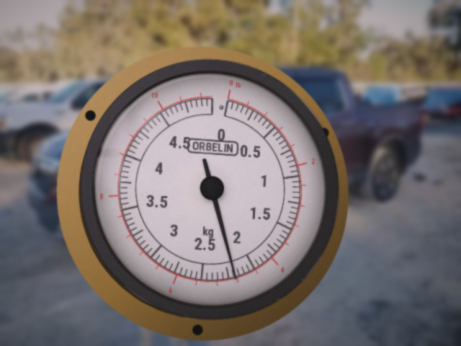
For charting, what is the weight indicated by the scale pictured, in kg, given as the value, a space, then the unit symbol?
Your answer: 2.2 kg
